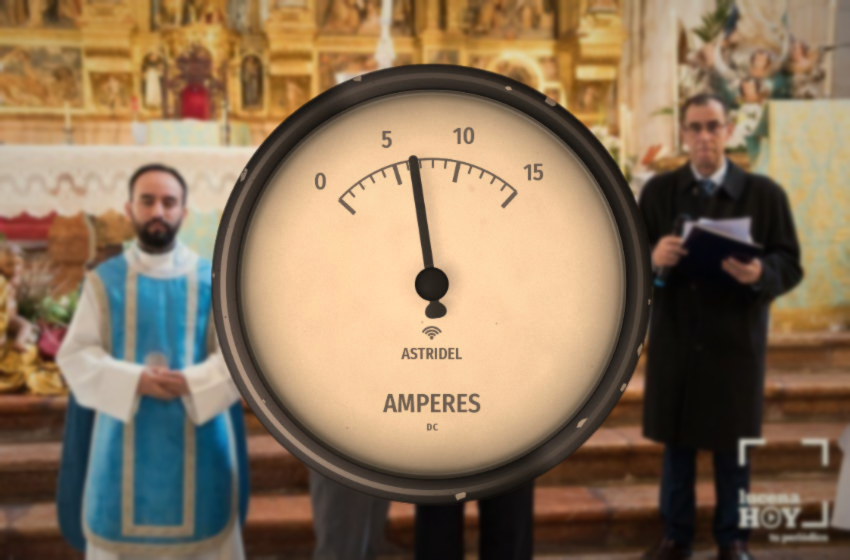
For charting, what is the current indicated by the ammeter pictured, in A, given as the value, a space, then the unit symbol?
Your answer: 6.5 A
